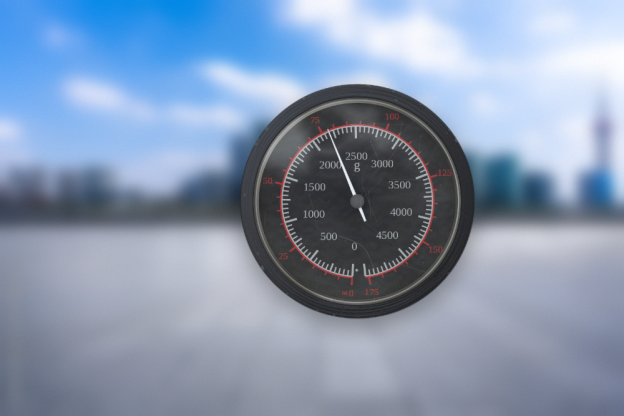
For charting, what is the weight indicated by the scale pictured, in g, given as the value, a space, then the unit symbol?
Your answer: 2200 g
